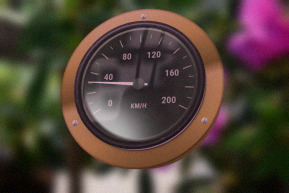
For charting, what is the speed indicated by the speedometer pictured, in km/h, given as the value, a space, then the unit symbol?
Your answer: 30 km/h
